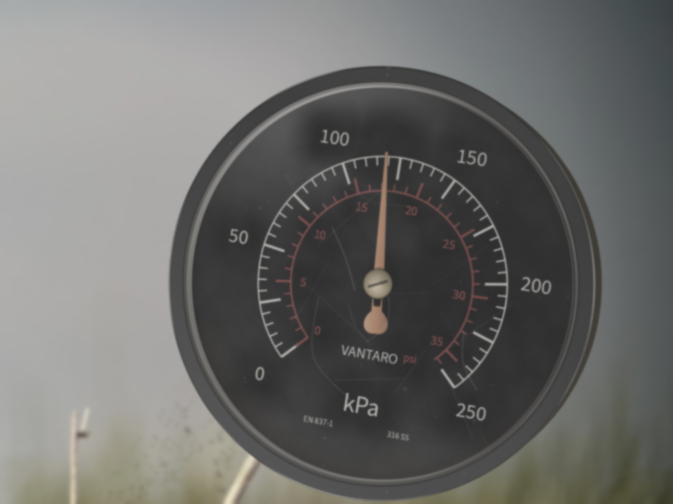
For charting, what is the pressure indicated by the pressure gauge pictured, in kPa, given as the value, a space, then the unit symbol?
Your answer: 120 kPa
